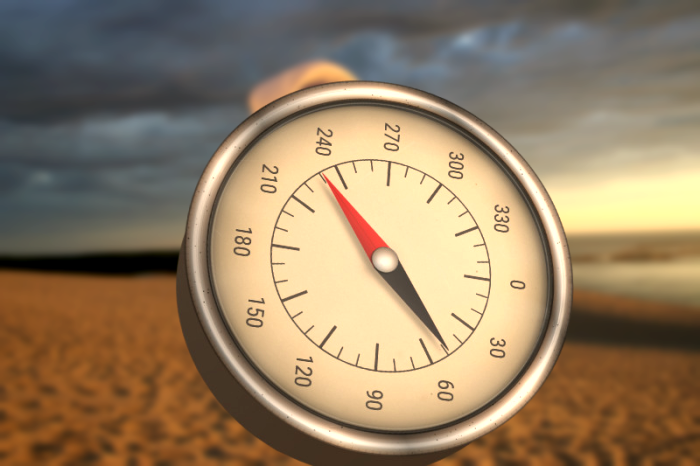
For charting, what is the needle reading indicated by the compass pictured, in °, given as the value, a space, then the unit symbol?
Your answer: 230 °
